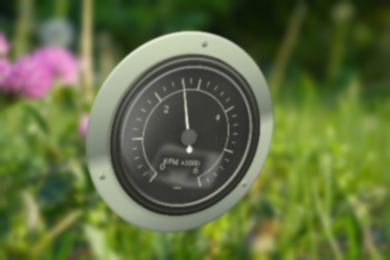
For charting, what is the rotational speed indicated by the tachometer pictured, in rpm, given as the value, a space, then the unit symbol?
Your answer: 2600 rpm
